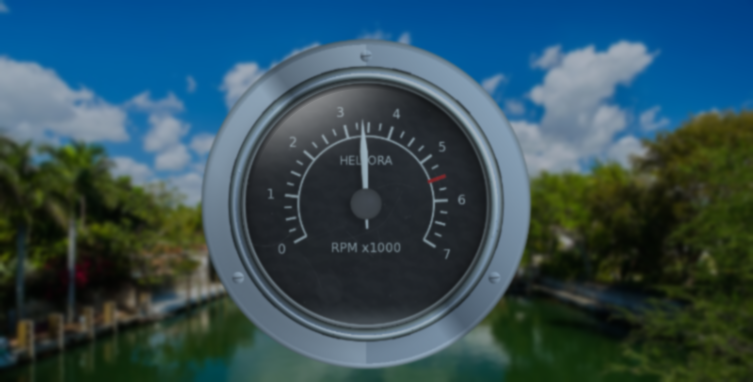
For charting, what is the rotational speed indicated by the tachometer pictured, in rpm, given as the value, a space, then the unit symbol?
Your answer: 3375 rpm
